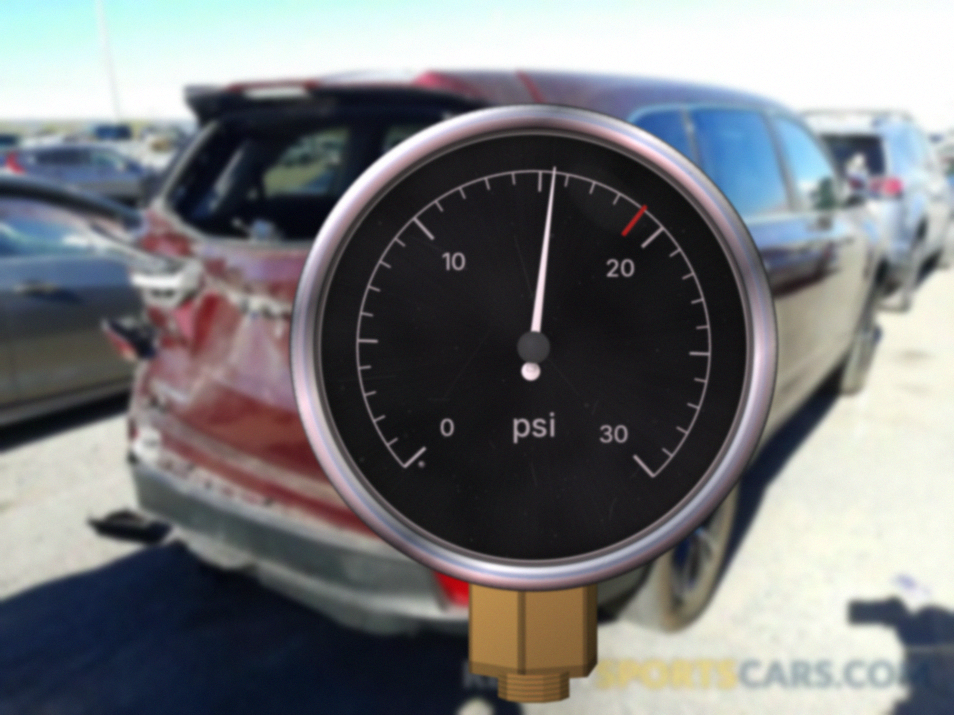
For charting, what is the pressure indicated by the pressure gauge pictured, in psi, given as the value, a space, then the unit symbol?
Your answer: 15.5 psi
